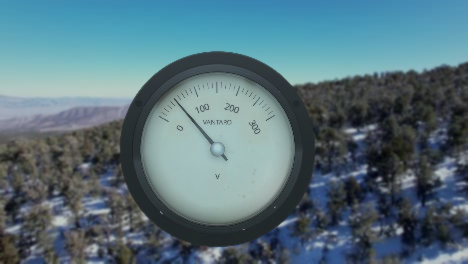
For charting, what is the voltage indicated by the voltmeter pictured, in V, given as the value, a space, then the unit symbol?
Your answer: 50 V
